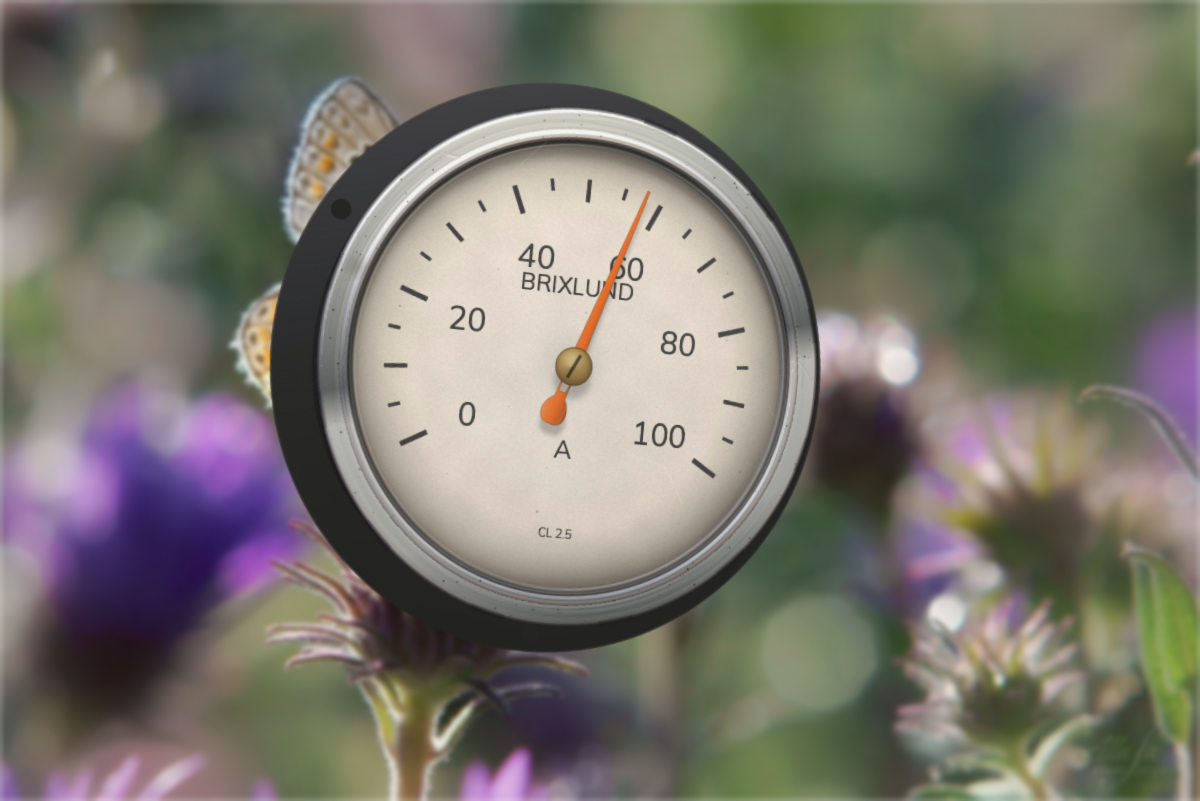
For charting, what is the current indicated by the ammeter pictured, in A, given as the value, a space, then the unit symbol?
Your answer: 57.5 A
